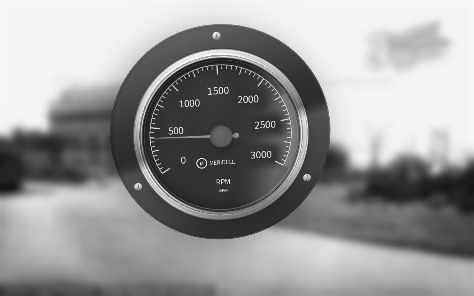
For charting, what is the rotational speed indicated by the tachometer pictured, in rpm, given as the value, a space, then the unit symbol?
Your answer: 400 rpm
